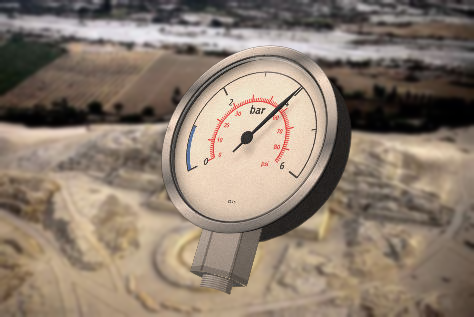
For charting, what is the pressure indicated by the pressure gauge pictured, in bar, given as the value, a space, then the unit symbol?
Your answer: 4 bar
